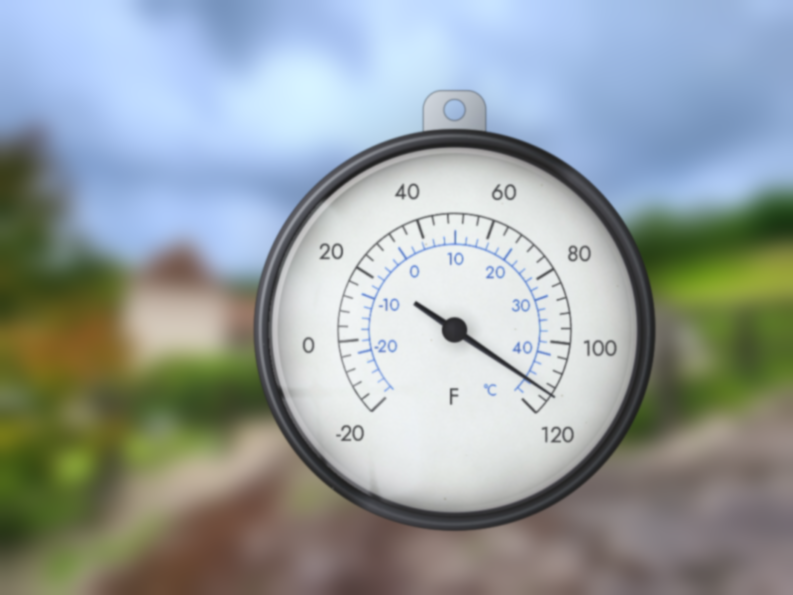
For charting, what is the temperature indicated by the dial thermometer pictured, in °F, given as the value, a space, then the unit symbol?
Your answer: 114 °F
